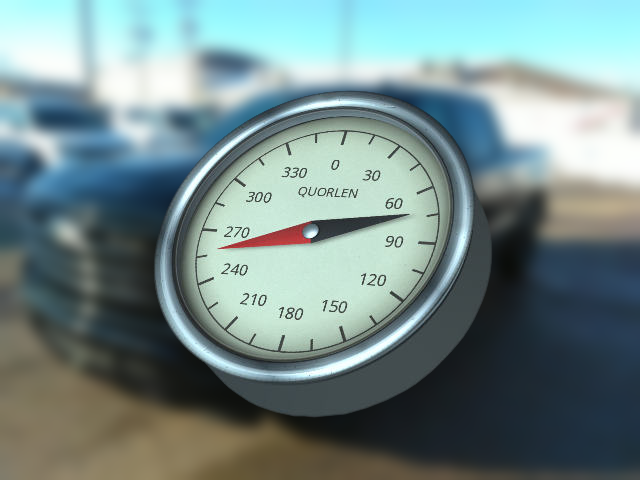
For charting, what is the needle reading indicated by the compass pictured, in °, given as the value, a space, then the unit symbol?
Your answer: 255 °
